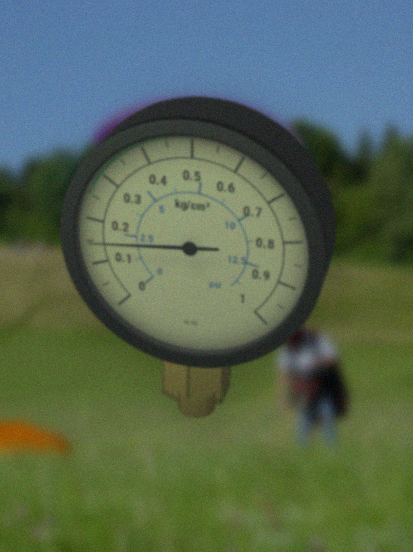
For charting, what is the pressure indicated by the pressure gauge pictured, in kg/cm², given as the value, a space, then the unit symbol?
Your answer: 0.15 kg/cm²
